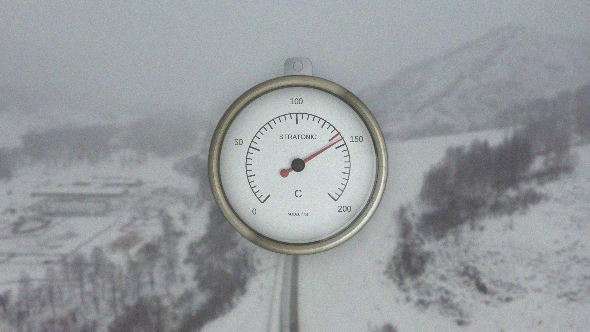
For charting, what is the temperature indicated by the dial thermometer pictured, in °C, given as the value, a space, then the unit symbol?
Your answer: 145 °C
